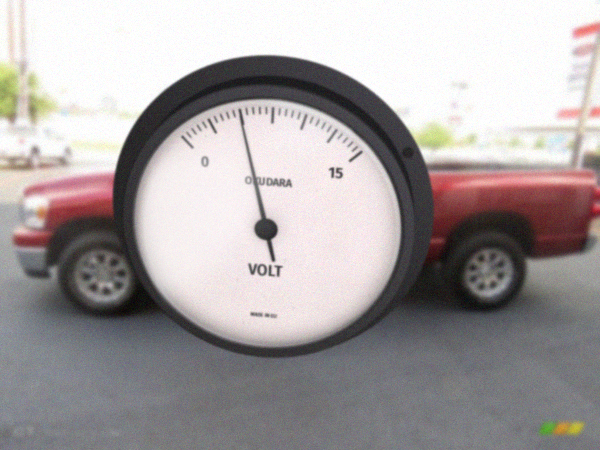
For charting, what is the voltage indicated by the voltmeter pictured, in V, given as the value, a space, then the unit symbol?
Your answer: 5 V
